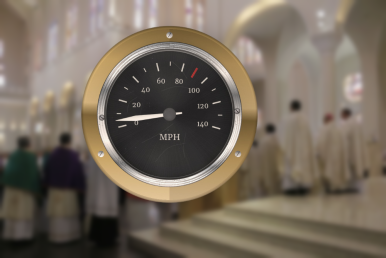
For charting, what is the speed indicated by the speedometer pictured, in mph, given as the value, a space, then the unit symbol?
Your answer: 5 mph
